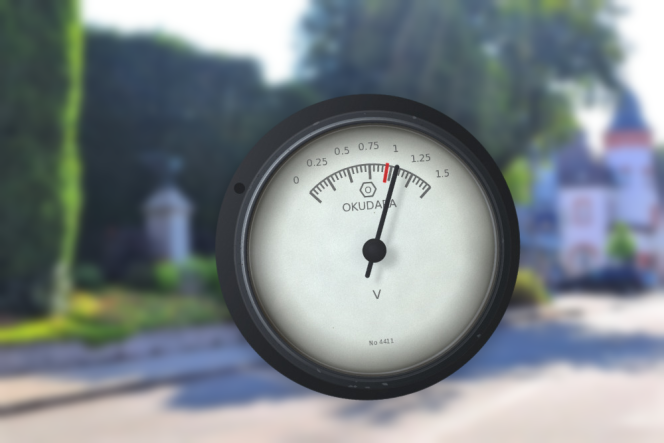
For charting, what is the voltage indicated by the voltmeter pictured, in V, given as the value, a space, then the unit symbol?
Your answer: 1.05 V
